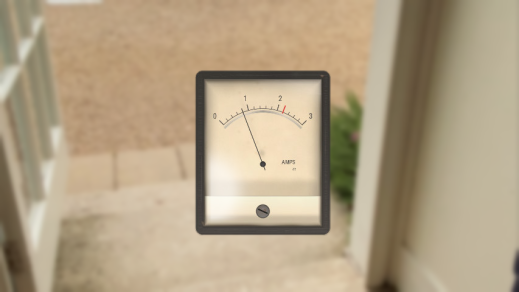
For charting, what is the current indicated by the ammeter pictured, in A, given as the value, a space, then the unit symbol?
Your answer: 0.8 A
